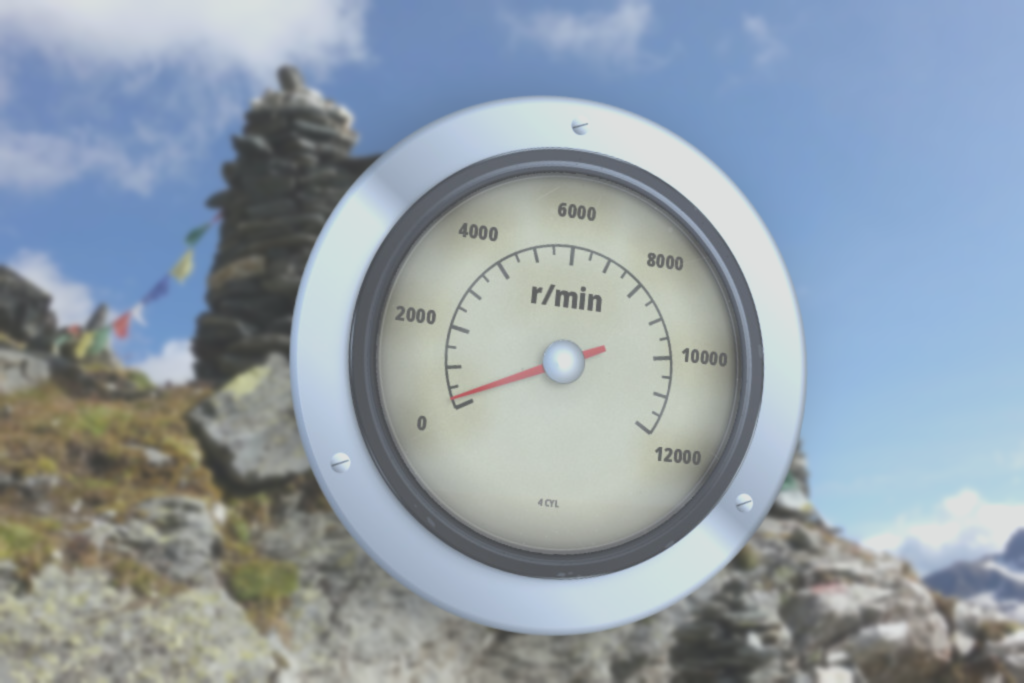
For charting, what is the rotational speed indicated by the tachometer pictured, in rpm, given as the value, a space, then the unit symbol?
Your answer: 250 rpm
